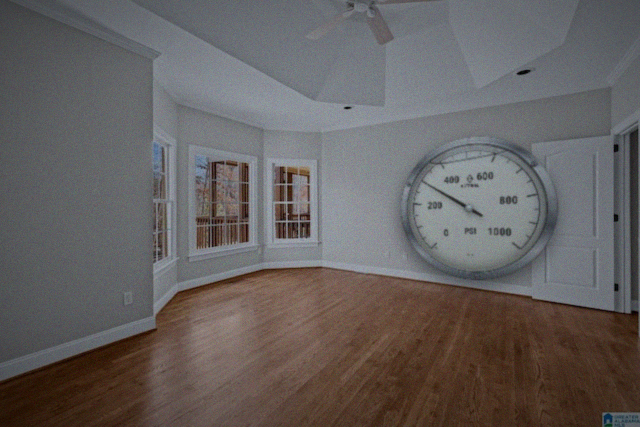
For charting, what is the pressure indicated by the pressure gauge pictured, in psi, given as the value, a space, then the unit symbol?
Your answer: 300 psi
